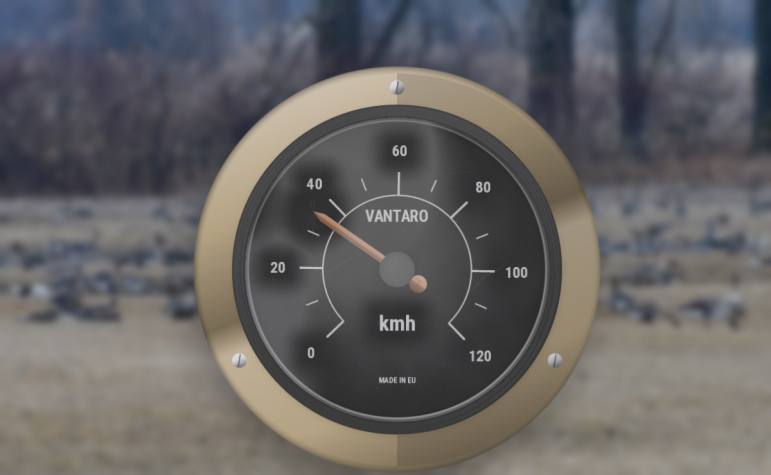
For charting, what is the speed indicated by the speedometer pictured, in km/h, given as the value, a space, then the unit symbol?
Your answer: 35 km/h
